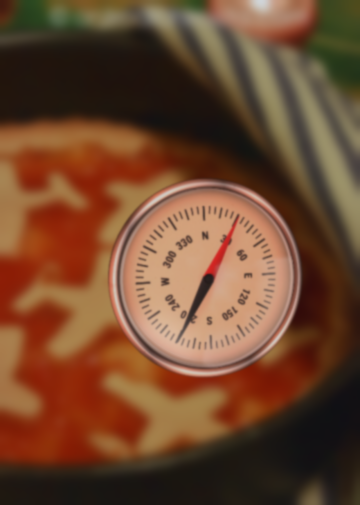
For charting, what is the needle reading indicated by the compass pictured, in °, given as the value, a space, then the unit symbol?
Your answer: 30 °
